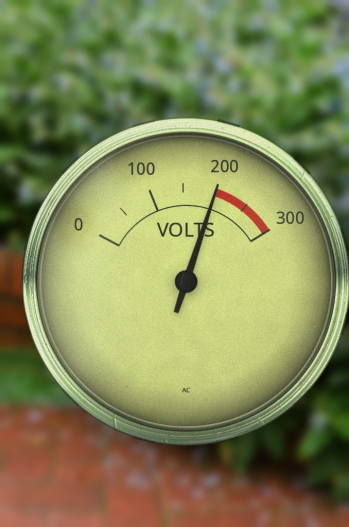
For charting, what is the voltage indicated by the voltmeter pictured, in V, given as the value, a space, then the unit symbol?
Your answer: 200 V
